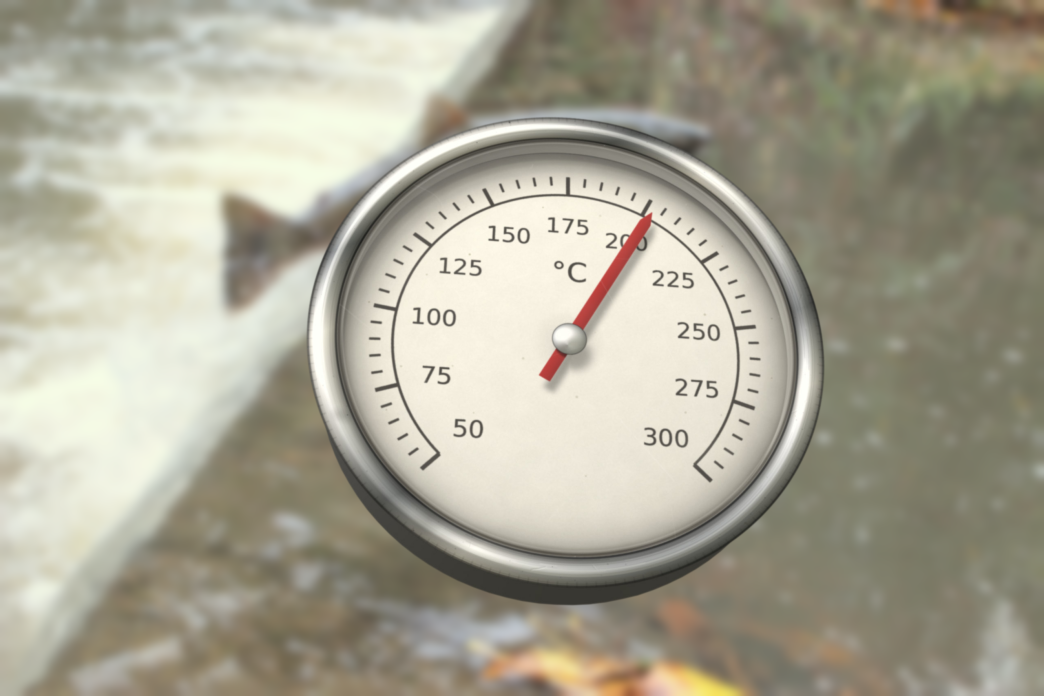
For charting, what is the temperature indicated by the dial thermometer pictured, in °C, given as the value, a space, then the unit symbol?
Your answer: 202.5 °C
